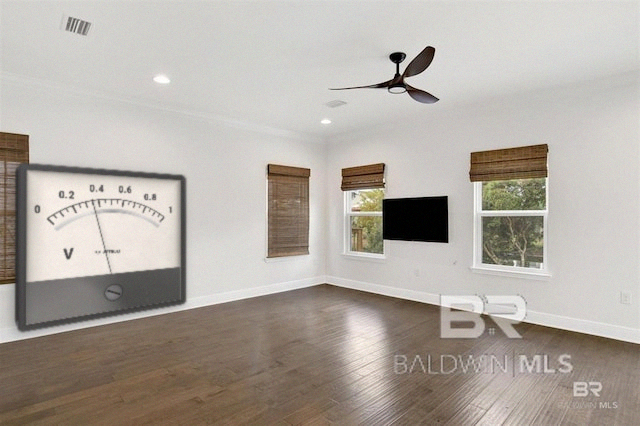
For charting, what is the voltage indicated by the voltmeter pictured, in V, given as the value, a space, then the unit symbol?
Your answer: 0.35 V
